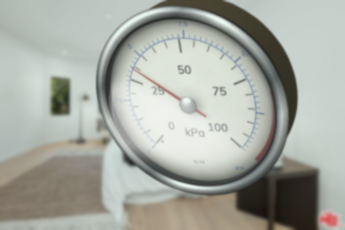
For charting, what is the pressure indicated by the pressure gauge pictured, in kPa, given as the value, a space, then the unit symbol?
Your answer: 30 kPa
